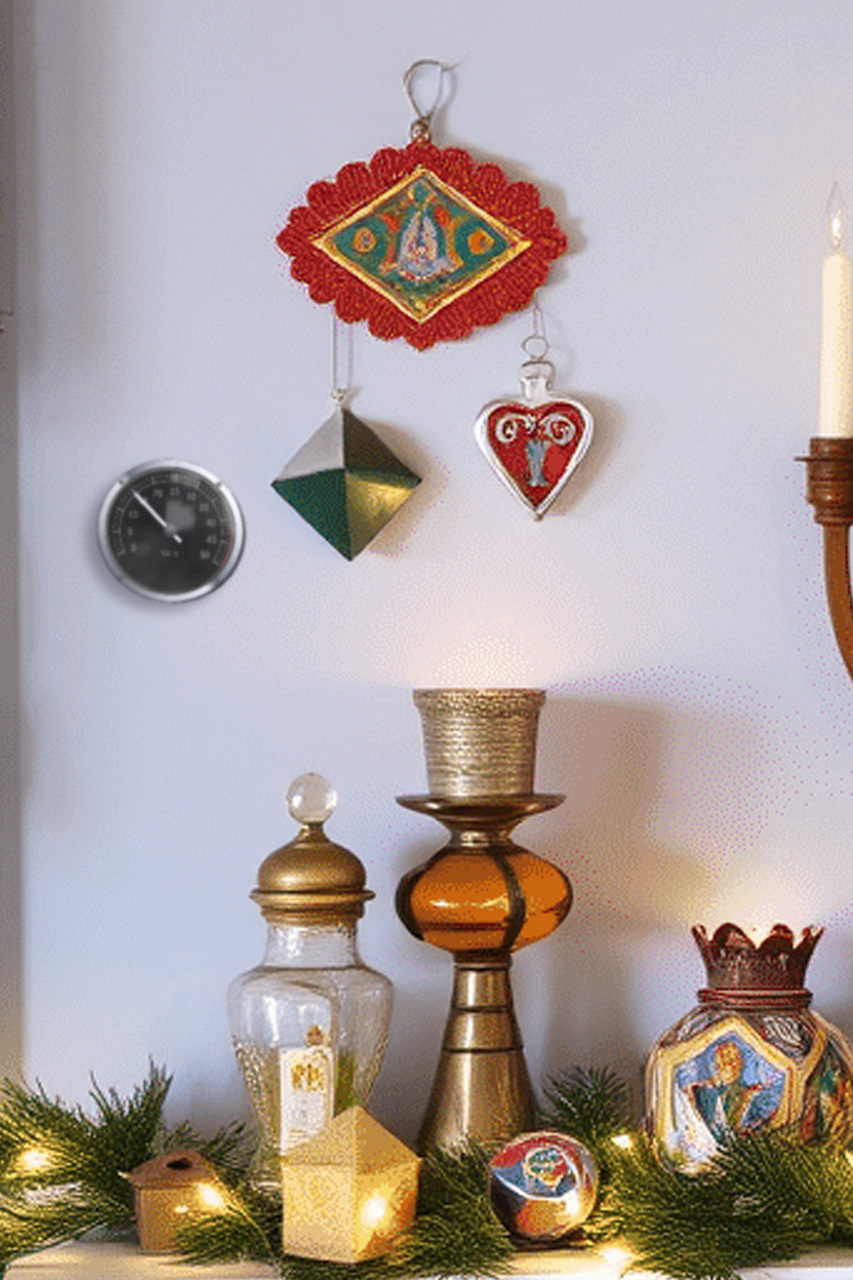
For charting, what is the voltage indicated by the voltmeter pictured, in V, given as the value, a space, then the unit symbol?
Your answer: 15 V
